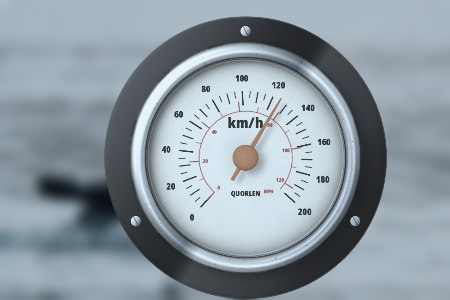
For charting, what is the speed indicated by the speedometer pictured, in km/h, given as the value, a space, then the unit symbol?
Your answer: 125 km/h
